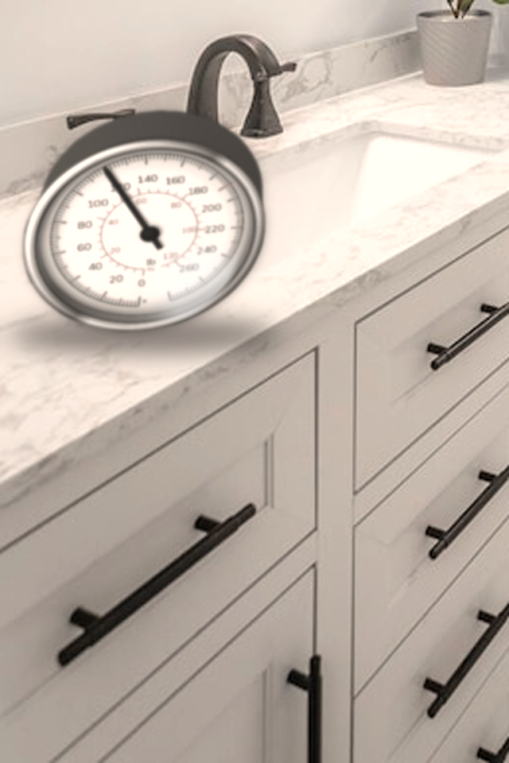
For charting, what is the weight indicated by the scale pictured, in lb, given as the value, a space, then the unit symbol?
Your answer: 120 lb
